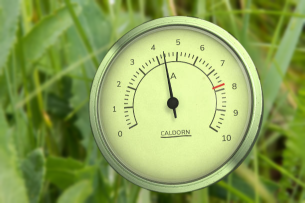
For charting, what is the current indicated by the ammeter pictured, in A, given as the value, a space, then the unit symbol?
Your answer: 4.4 A
